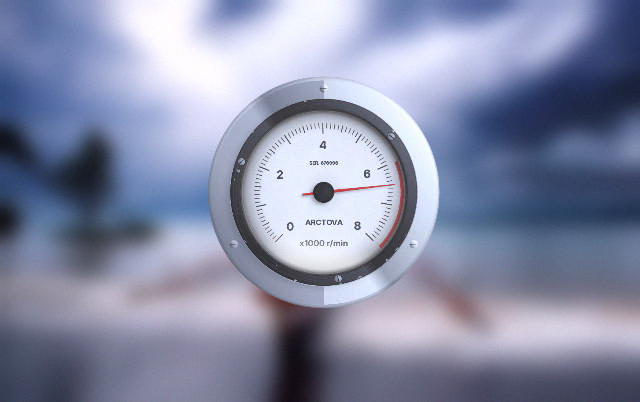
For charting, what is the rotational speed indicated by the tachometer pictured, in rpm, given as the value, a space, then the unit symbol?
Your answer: 6500 rpm
